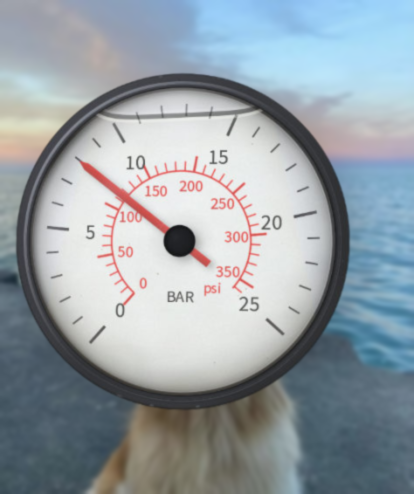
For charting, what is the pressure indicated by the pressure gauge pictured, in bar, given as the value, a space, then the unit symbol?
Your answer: 8 bar
